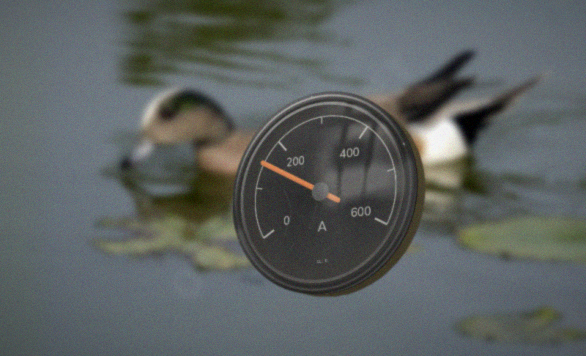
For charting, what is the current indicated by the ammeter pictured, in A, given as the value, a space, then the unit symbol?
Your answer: 150 A
